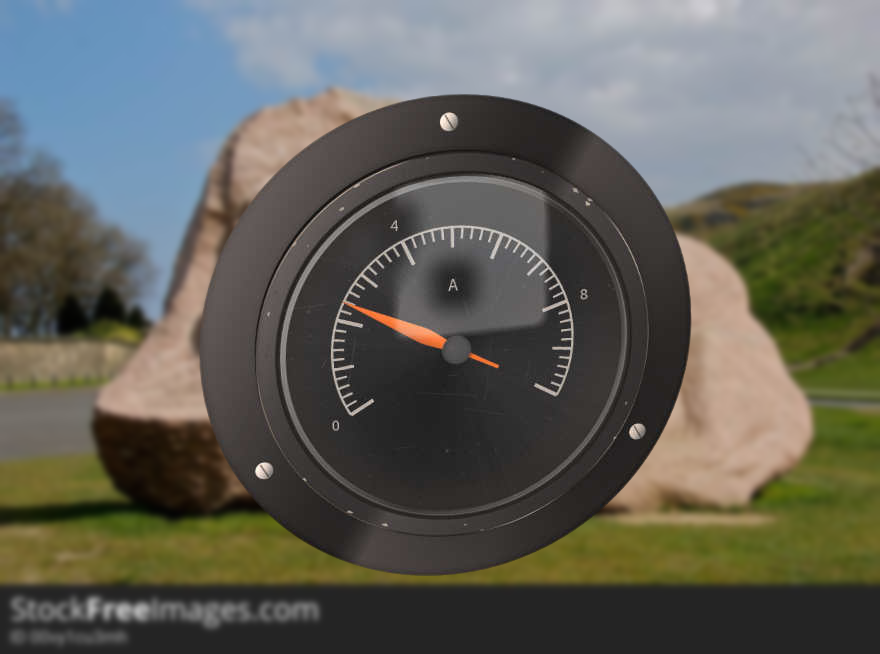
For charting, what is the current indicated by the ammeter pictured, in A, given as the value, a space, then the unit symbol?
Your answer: 2.4 A
